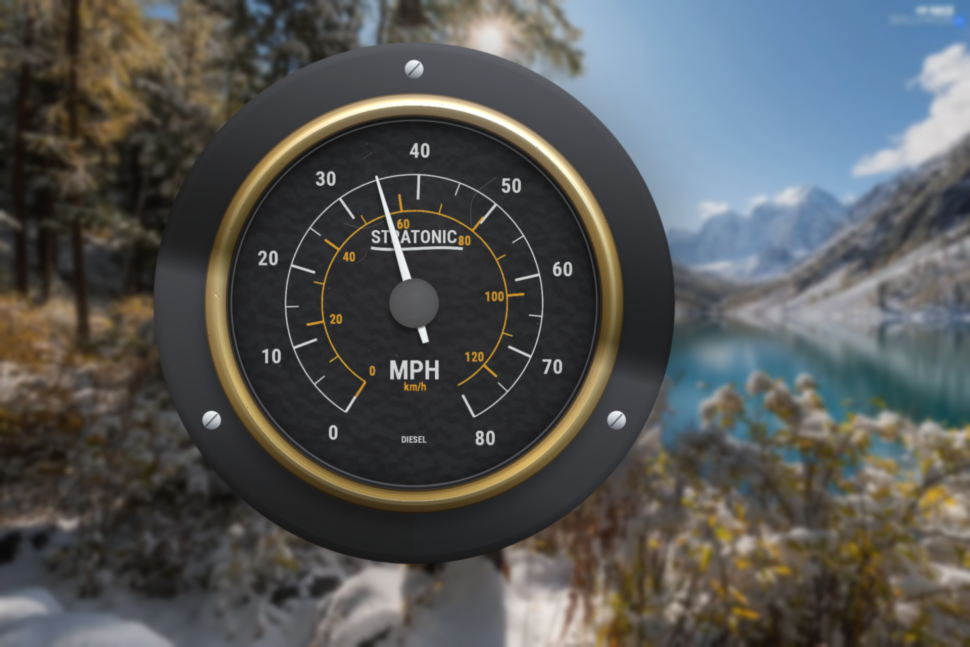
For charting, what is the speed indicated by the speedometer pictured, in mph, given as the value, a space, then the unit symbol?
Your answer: 35 mph
